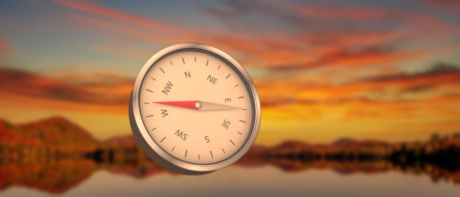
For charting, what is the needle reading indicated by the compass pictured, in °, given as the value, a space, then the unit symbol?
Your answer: 285 °
